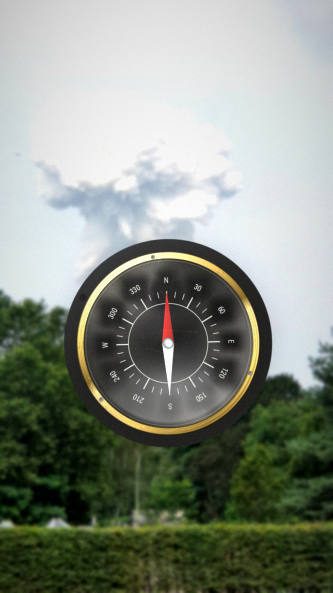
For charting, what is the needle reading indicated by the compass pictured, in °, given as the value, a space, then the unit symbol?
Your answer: 0 °
